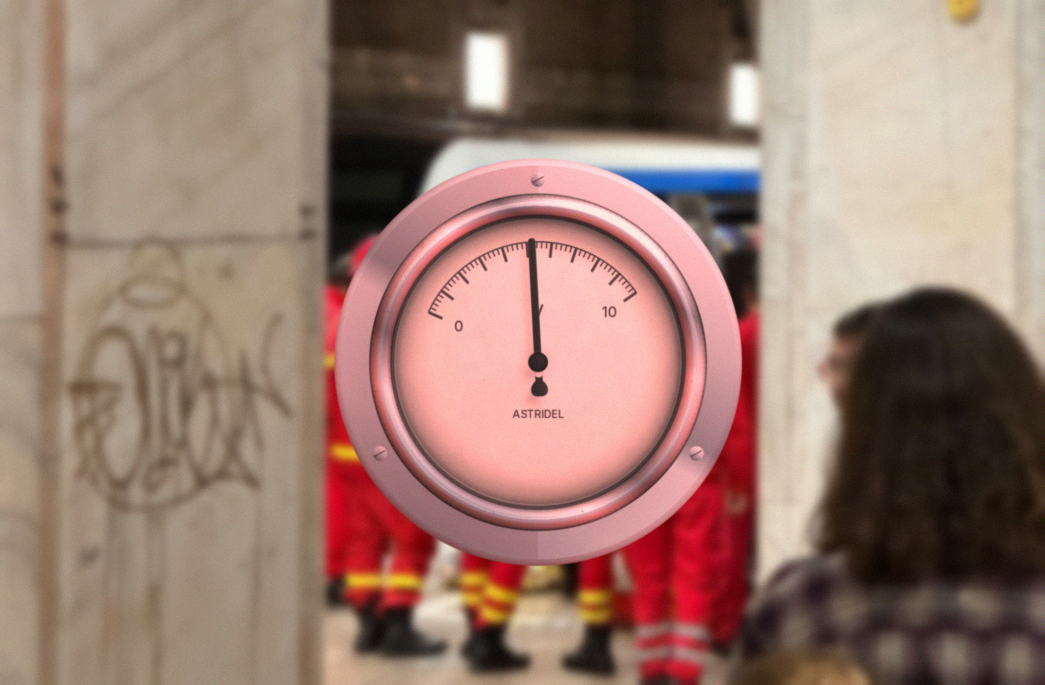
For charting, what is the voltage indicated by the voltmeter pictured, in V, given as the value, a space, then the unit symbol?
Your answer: 5.2 V
